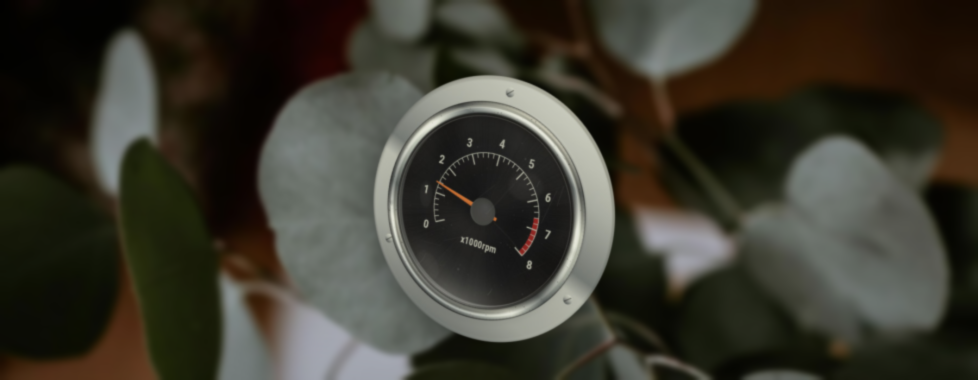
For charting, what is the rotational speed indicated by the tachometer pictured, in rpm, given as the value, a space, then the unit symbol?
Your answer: 1400 rpm
